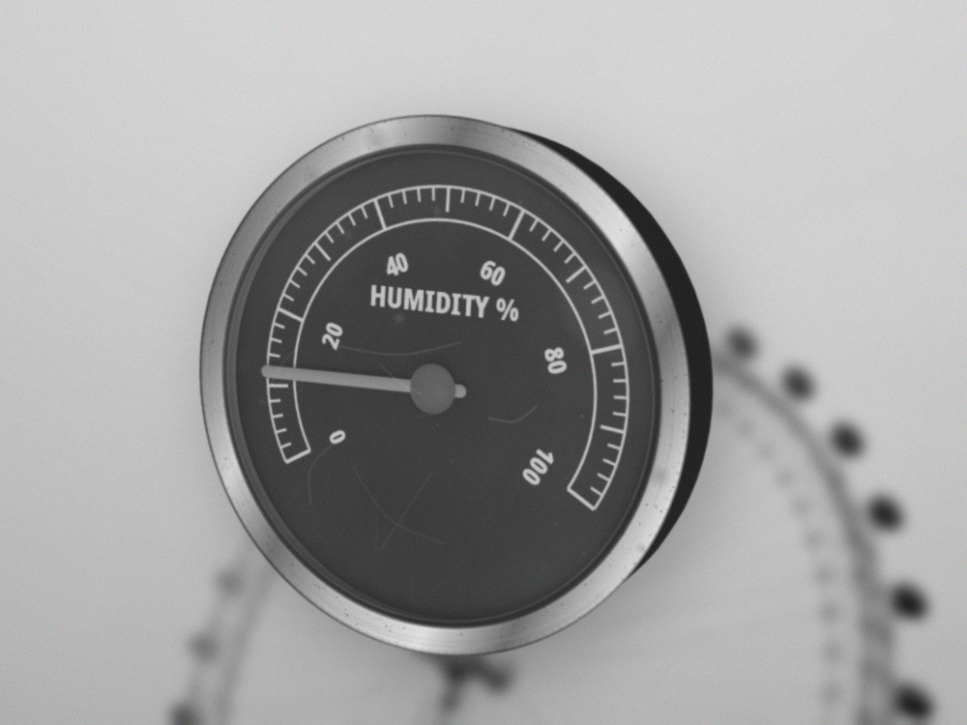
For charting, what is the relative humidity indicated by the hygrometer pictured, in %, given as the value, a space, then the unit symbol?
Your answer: 12 %
